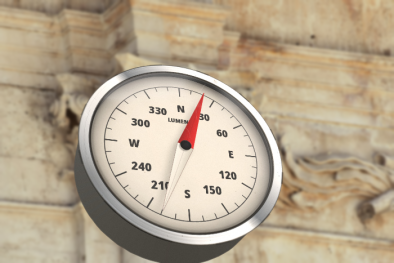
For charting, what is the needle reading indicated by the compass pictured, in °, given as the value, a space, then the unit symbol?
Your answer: 20 °
